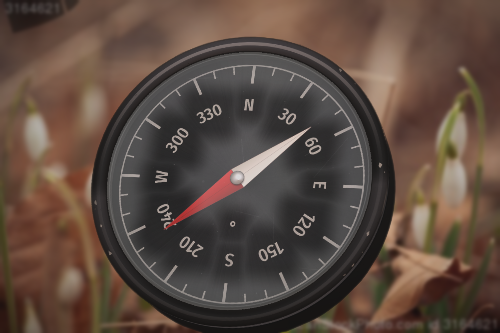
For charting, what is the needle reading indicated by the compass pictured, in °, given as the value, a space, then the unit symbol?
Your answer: 230 °
